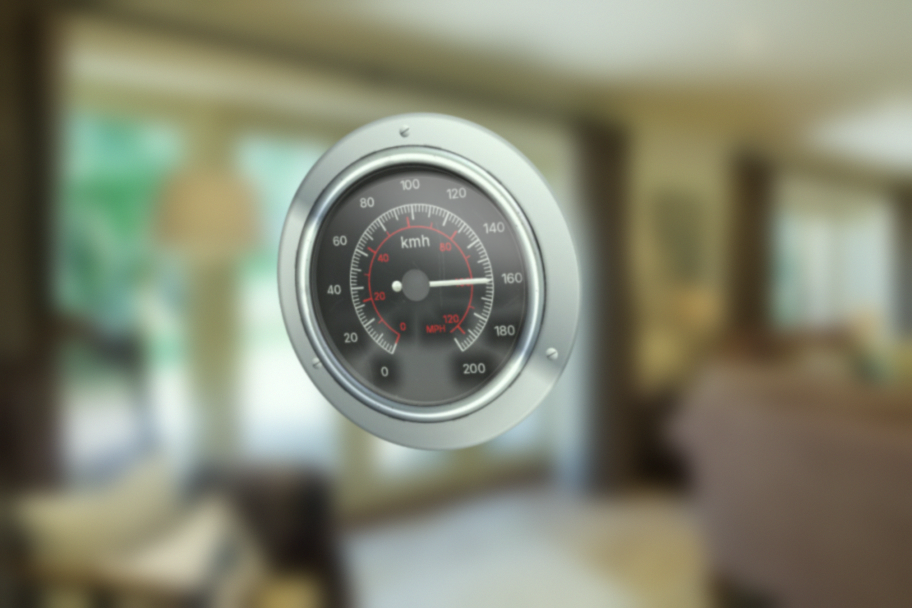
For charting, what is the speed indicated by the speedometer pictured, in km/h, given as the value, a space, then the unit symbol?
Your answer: 160 km/h
